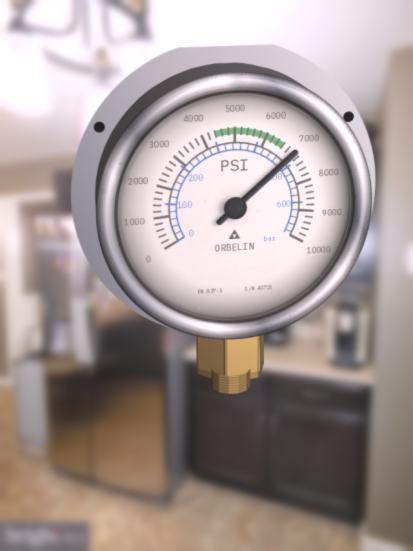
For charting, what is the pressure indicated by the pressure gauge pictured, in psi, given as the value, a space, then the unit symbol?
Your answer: 7000 psi
